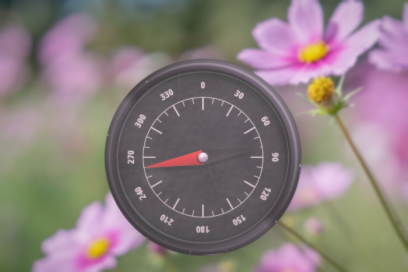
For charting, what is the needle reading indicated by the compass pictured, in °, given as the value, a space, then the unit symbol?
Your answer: 260 °
